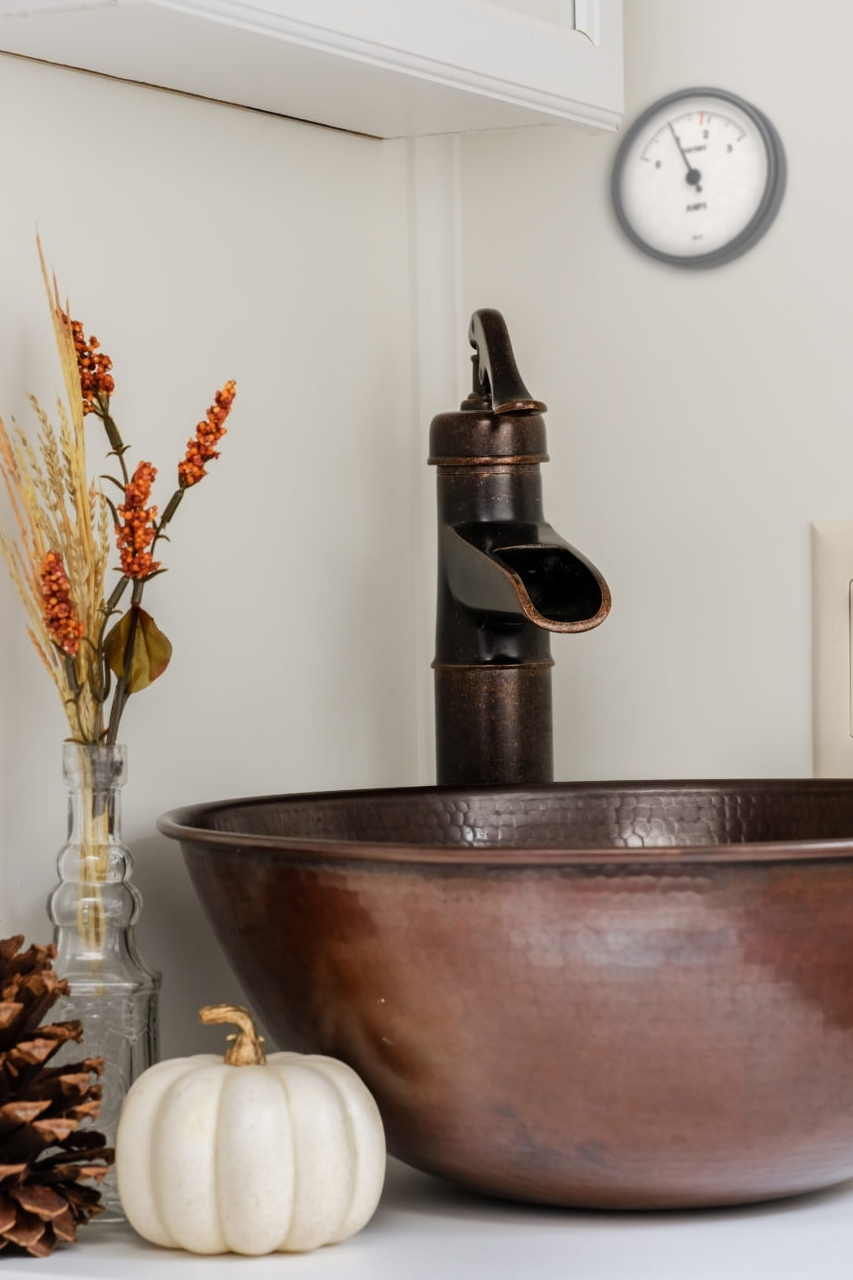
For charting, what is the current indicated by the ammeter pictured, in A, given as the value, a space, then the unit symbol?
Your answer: 1 A
